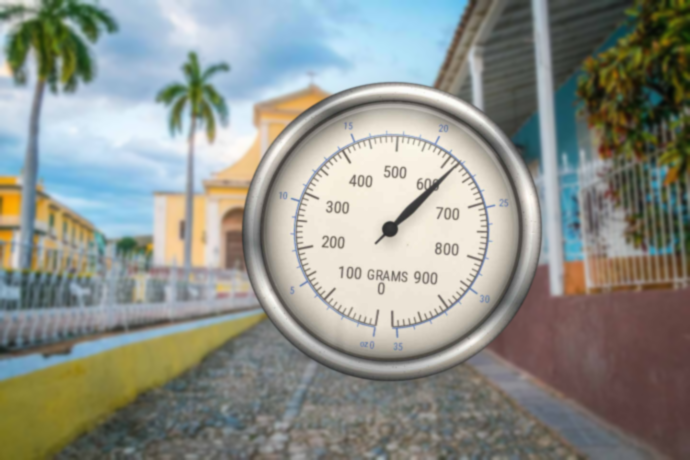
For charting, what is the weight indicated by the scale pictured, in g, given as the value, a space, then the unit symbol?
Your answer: 620 g
